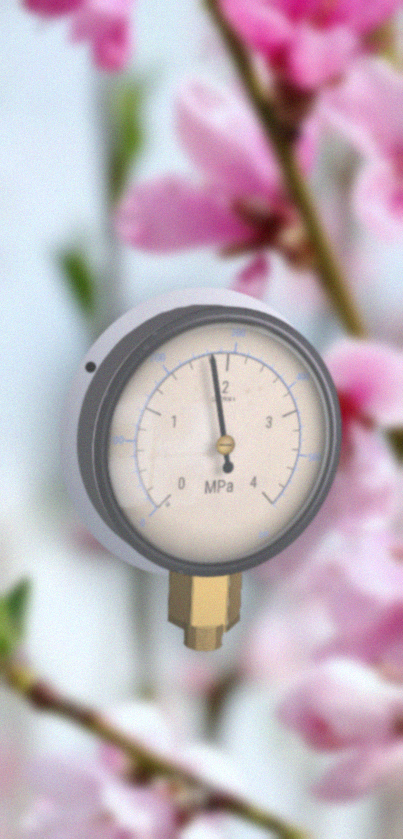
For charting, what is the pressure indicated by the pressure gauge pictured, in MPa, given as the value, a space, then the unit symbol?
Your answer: 1.8 MPa
